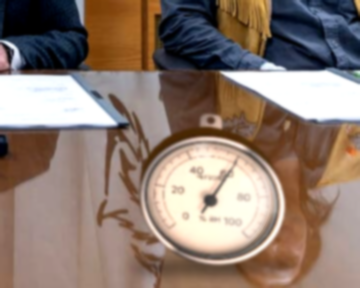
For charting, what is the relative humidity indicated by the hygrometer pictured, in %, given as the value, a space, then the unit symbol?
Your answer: 60 %
